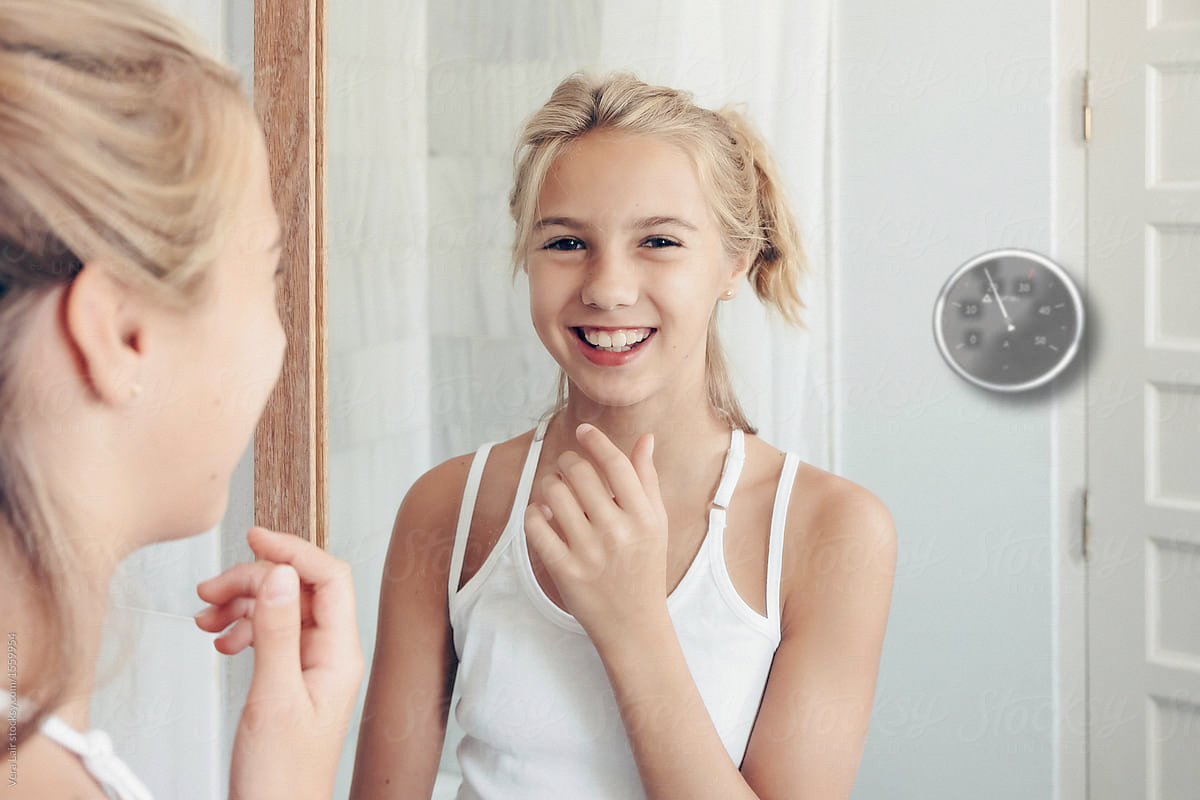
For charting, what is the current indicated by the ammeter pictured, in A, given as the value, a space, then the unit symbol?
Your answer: 20 A
